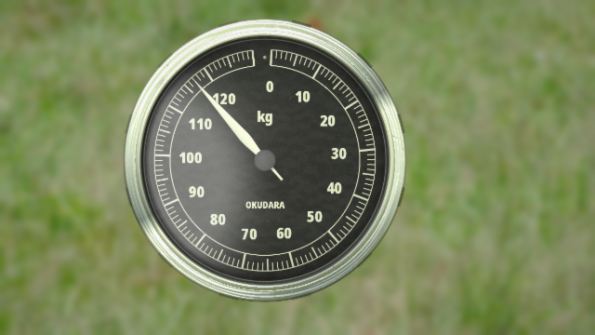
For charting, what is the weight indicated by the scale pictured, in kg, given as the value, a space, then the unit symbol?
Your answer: 117 kg
